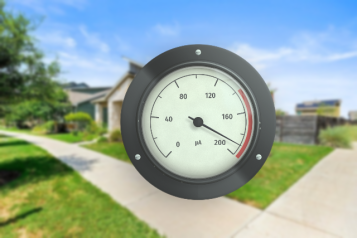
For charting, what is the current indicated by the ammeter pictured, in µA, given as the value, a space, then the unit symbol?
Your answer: 190 µA
